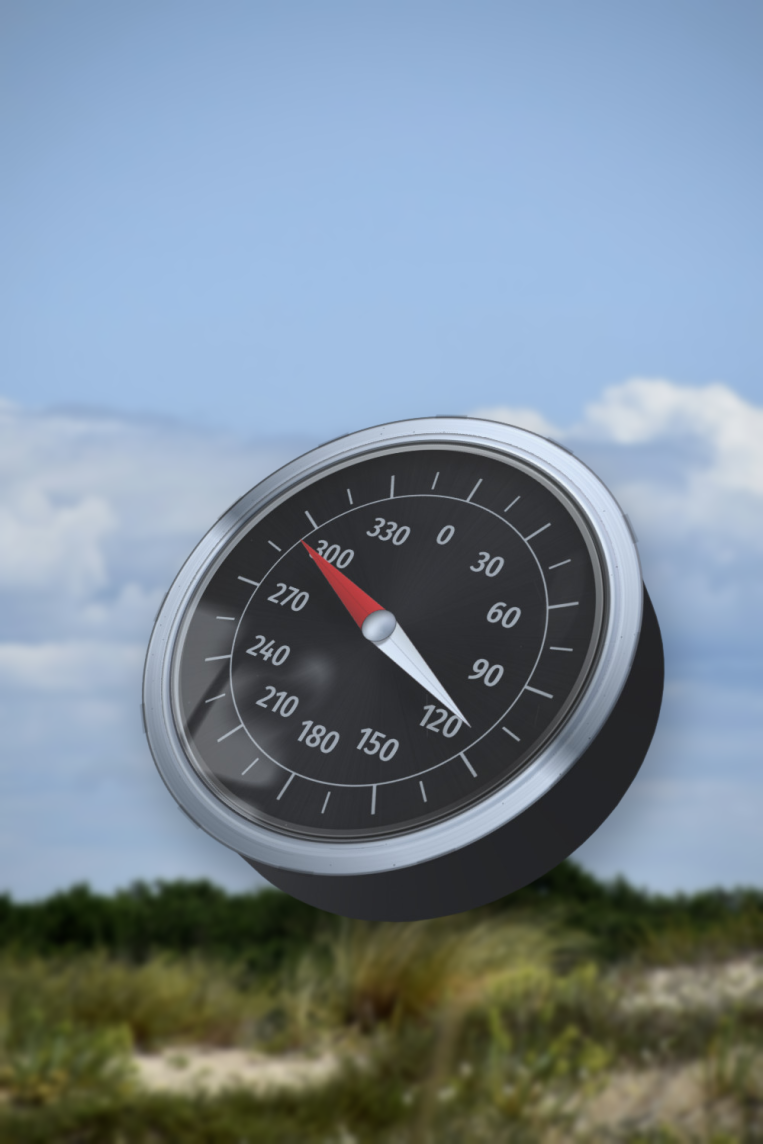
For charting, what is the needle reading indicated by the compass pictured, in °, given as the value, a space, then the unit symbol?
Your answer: 292.5 °
